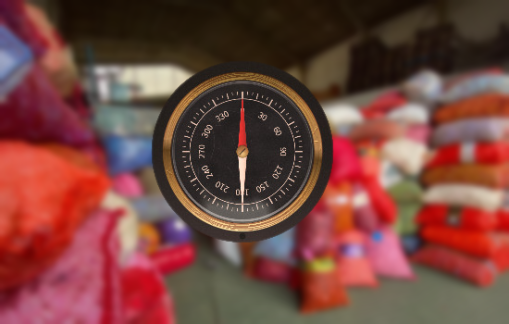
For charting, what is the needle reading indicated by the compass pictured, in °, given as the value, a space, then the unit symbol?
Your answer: 0 °
